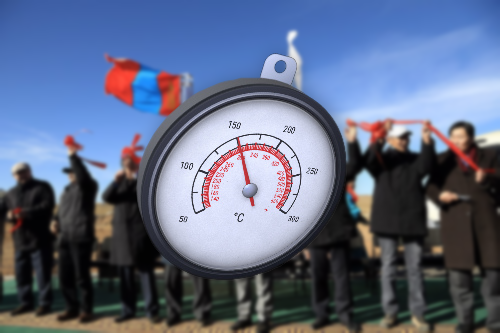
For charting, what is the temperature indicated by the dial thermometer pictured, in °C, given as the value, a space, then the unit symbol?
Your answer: 150 °C
